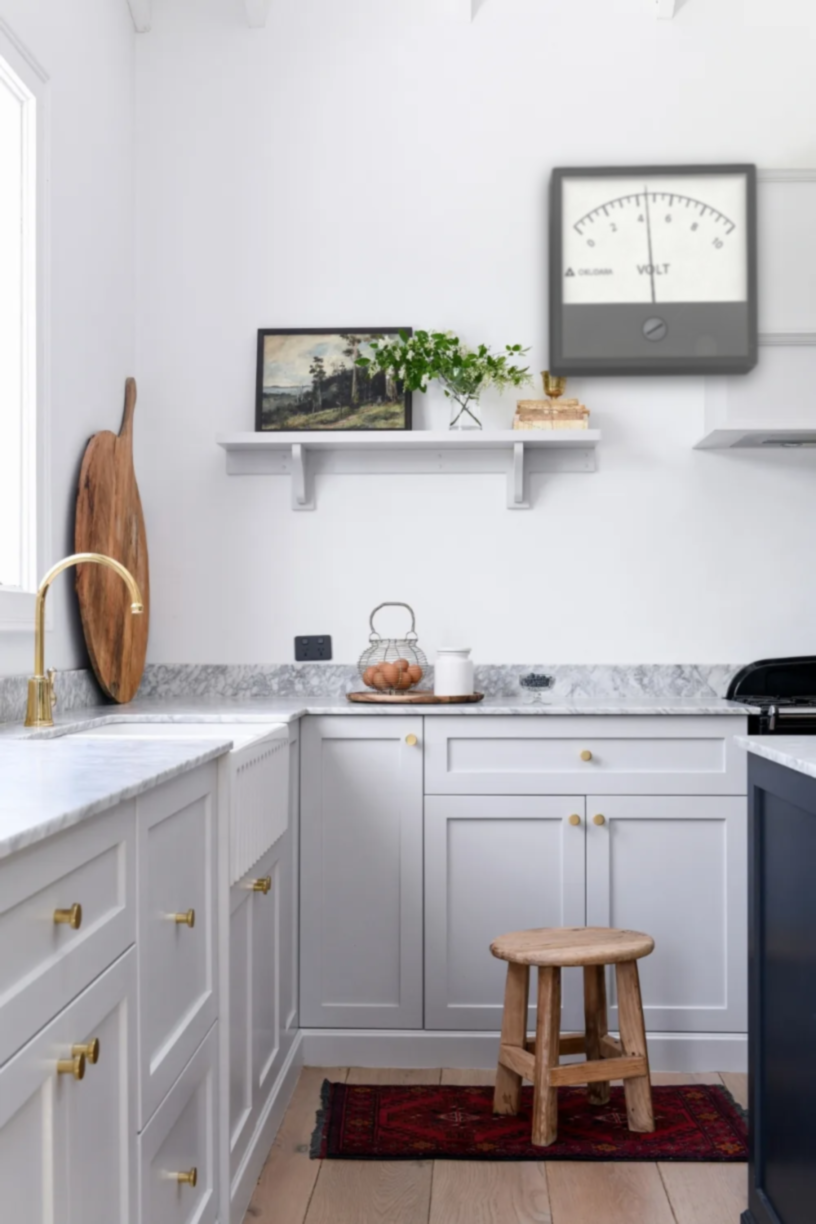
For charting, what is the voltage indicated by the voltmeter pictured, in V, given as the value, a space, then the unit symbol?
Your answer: 4.5 V
